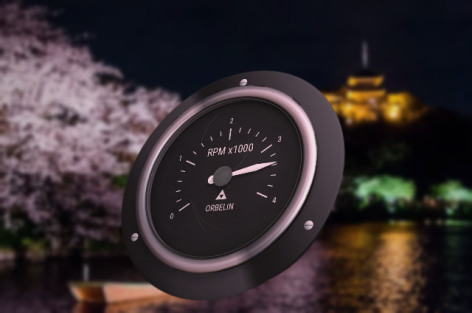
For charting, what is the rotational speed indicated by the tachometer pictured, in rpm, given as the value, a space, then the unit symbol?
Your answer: 3400 rpm
